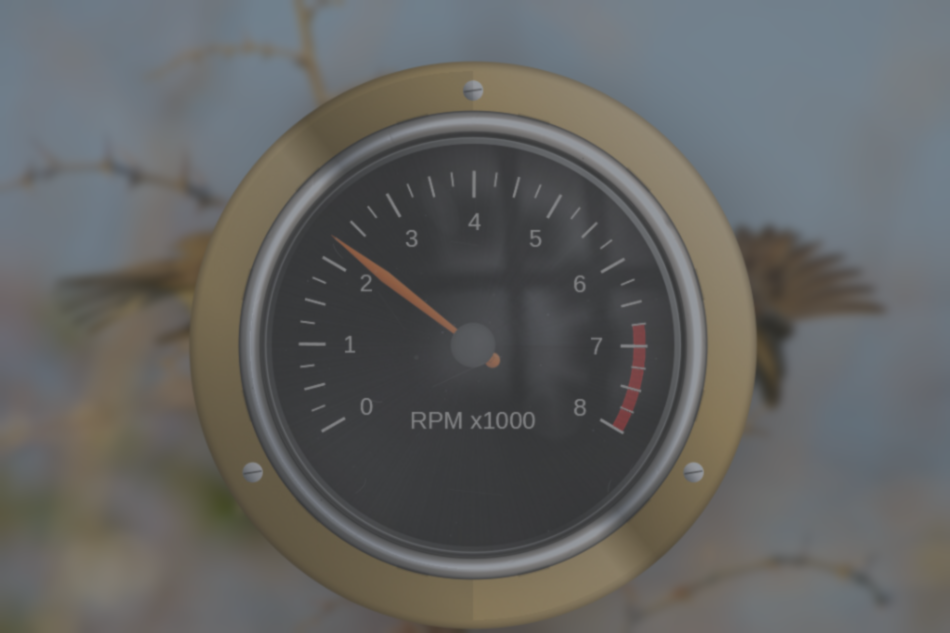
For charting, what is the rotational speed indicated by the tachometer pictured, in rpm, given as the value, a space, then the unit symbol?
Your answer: 2250 rpm
